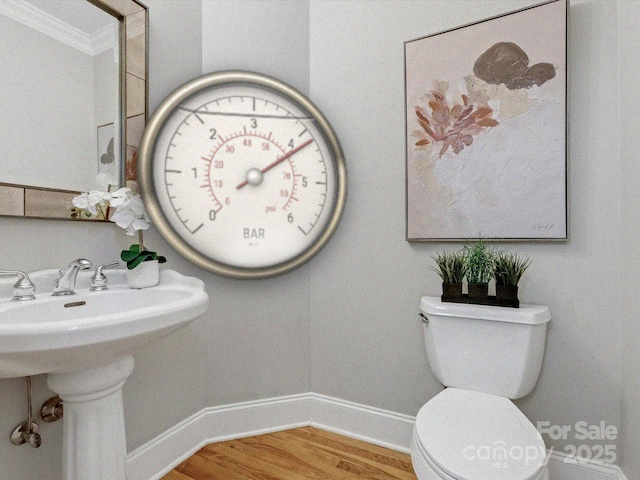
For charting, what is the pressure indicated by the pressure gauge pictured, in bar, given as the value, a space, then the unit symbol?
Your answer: 4.2 bar
